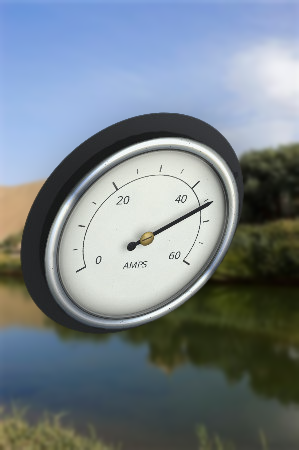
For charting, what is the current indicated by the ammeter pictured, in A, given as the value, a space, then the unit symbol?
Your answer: 45 A
